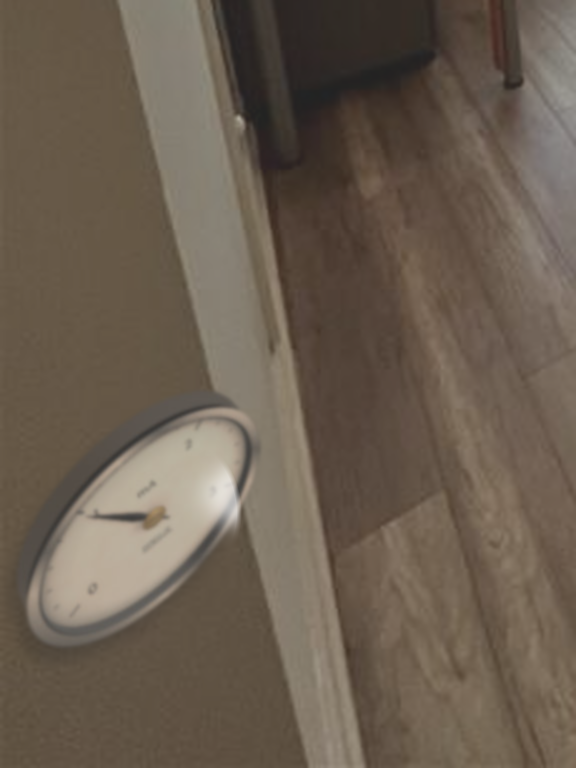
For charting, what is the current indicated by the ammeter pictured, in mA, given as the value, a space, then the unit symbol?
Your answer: 1 mA
